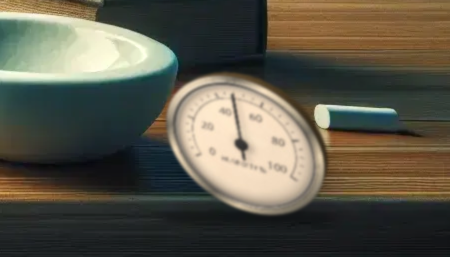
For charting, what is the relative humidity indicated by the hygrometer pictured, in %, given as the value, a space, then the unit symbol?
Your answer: 48 %
